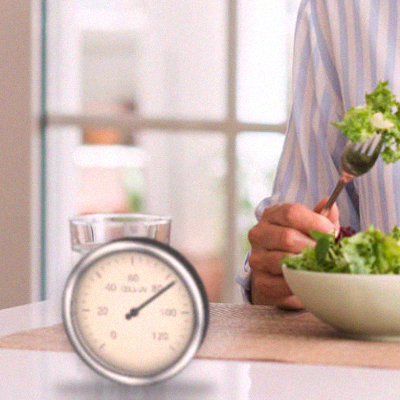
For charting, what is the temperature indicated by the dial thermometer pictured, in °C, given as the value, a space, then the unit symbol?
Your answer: 84 °C
